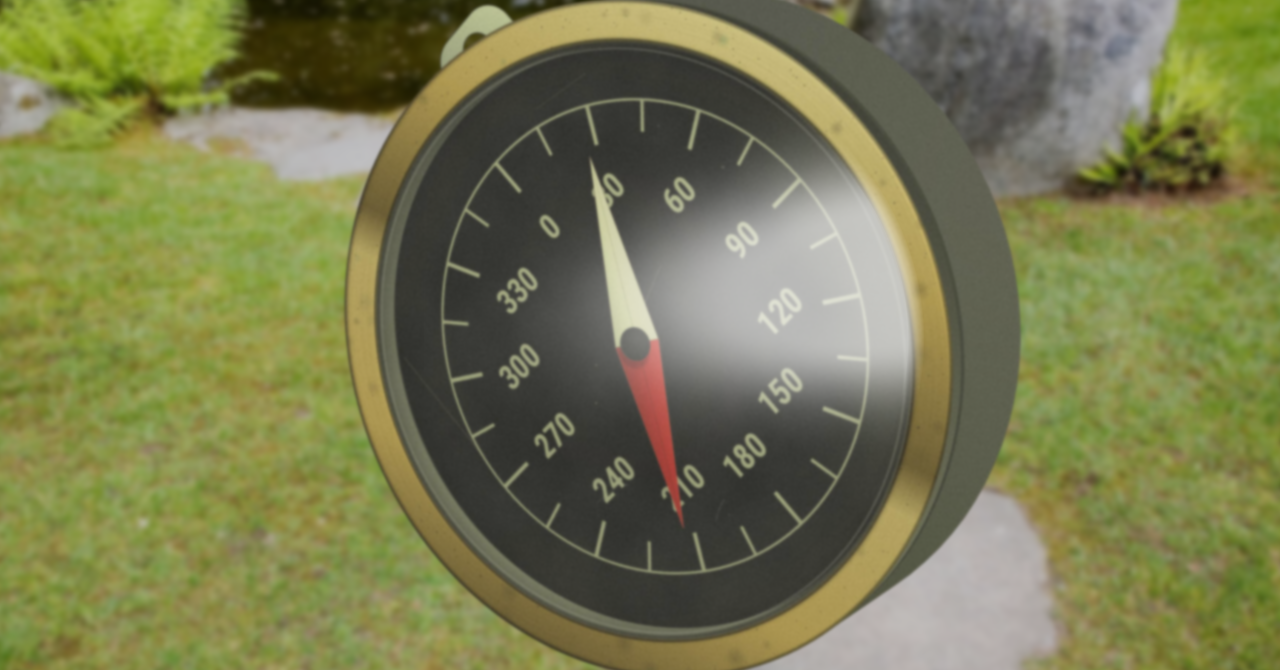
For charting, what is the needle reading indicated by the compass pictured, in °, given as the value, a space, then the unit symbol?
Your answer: 210 °
